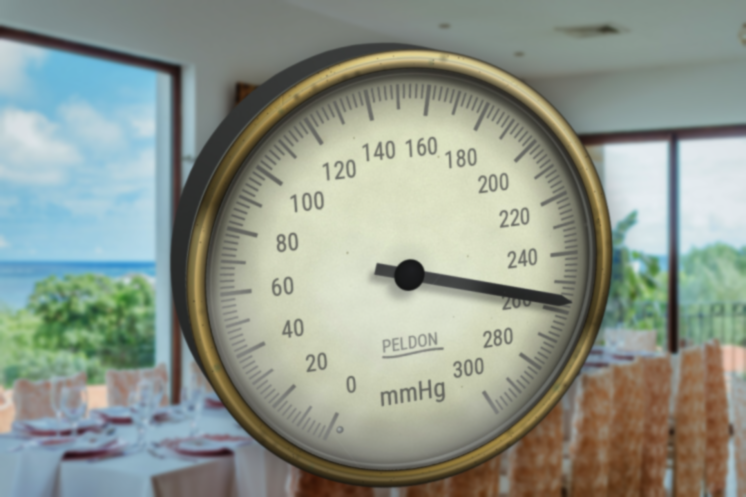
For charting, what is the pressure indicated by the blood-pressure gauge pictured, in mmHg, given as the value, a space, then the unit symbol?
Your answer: 256 mmHg
